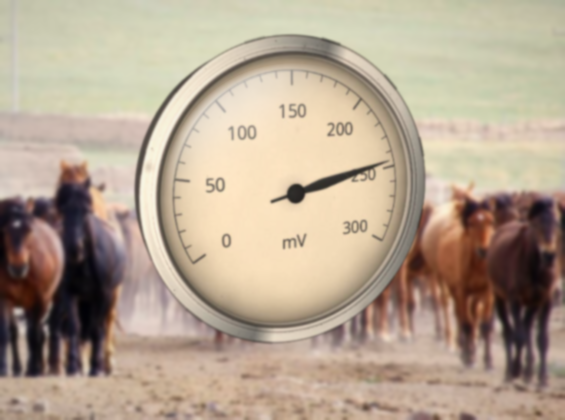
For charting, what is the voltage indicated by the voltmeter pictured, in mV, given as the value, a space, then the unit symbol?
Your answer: 245 mV
